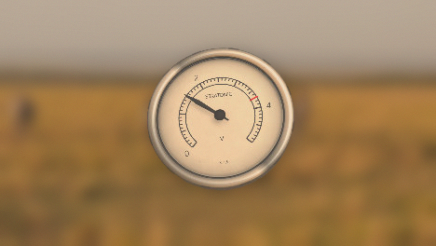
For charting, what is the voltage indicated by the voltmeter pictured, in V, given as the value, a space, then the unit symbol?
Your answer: 1.5 V
